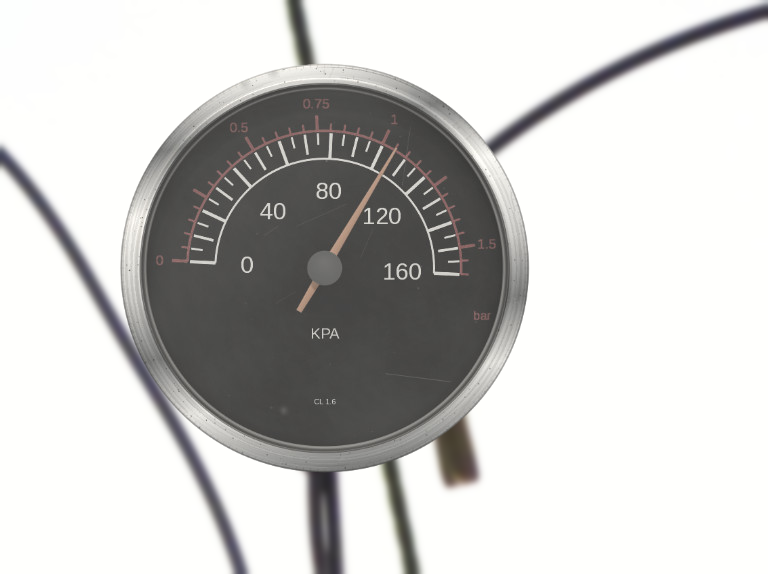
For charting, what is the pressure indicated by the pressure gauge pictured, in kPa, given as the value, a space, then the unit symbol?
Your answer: 105 kPa
